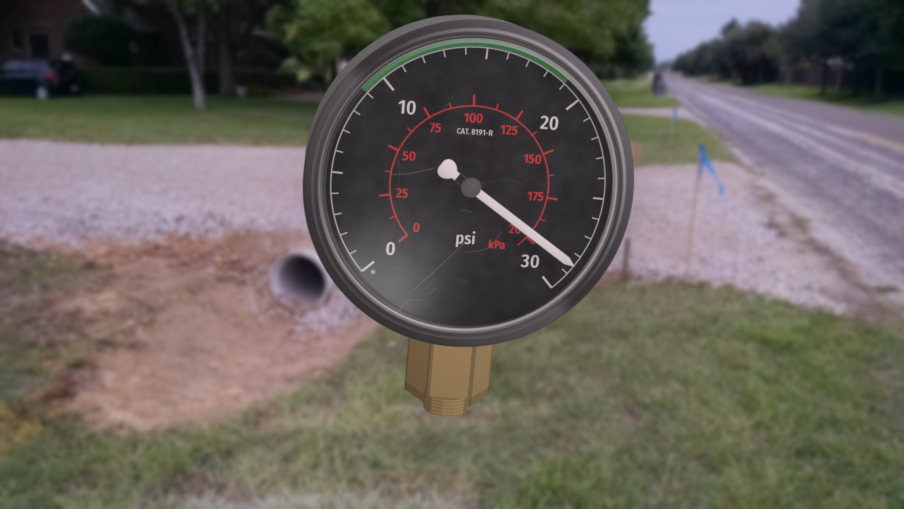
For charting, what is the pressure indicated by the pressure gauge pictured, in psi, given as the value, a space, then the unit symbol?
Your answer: 28.5 psi
